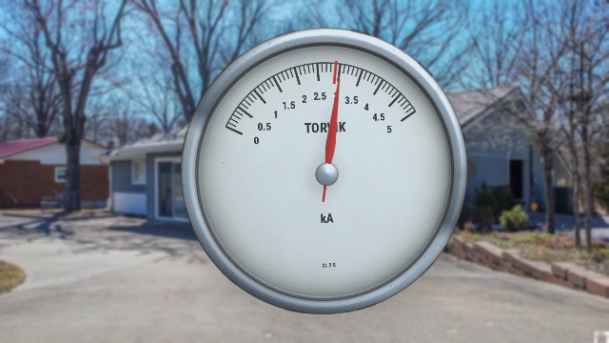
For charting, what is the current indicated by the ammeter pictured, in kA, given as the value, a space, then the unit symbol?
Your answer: 3 kA
